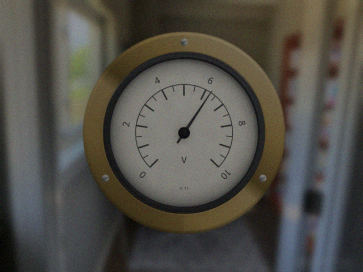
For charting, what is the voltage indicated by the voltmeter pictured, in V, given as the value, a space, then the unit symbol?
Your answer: 6.25 V
